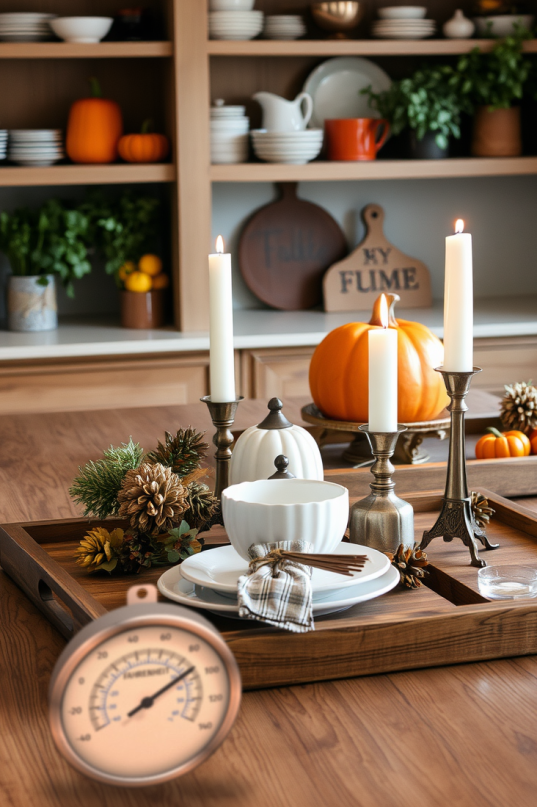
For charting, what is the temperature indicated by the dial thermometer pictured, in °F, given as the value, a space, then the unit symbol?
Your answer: 90 °F
